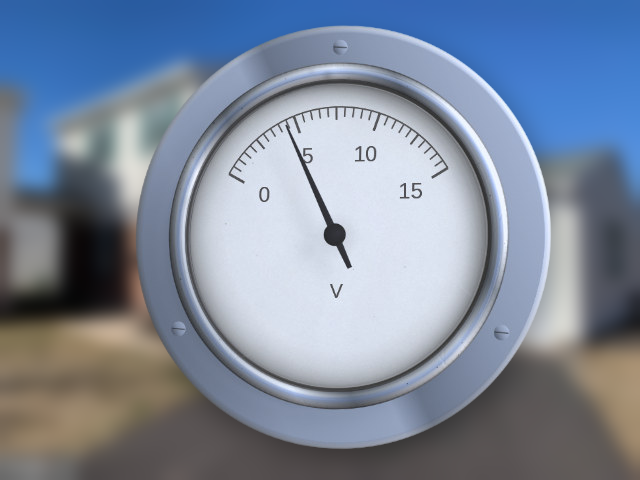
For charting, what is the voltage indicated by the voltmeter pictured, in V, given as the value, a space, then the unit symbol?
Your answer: 4.5 V
